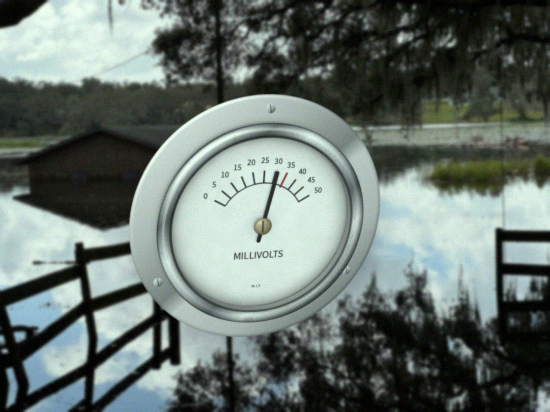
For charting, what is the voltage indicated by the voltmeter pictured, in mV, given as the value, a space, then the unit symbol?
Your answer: 30 mV
